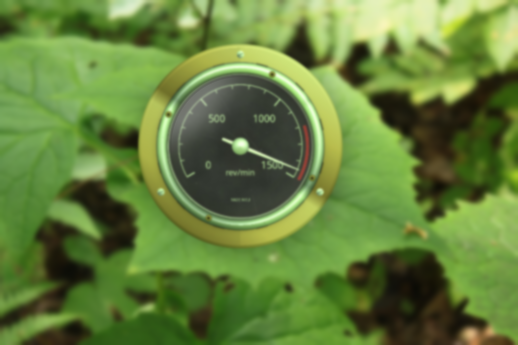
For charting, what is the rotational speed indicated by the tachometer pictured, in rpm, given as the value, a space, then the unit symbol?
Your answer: 1450 rpm
